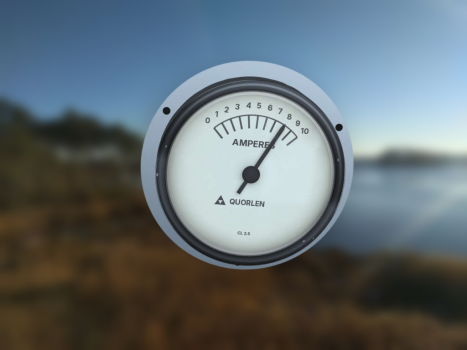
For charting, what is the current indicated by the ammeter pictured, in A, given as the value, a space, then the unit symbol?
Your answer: 8 A
